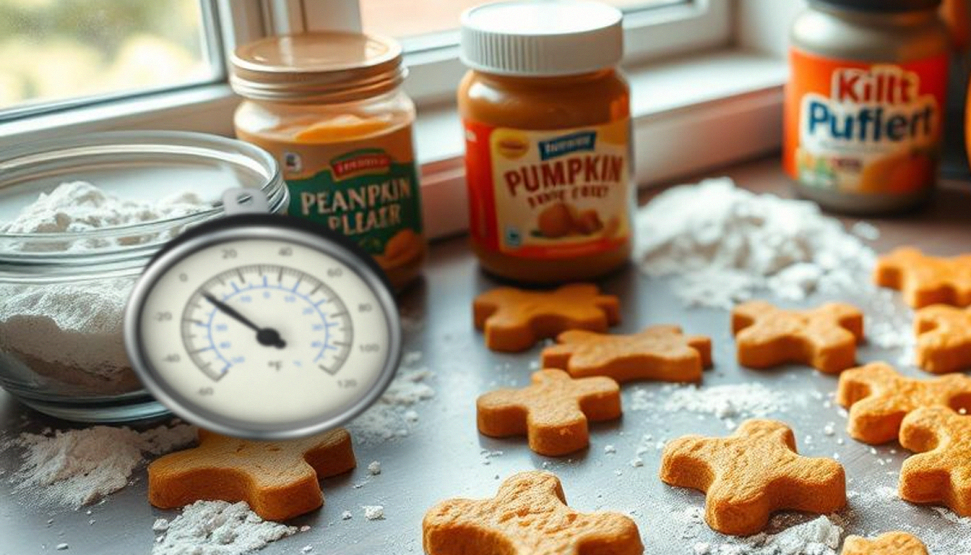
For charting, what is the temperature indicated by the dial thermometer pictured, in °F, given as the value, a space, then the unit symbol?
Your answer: 0 °F
